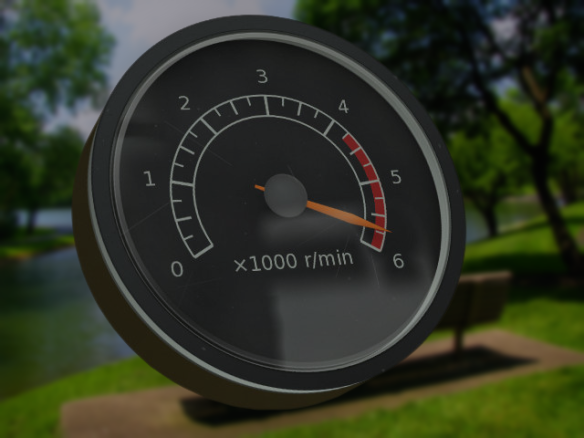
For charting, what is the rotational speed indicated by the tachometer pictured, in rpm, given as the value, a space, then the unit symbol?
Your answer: 5750 rpm
